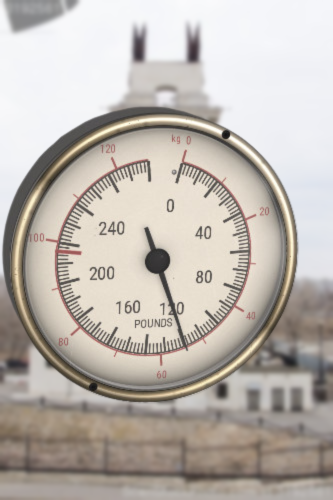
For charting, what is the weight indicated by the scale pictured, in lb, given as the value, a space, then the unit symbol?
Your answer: 120 lb
